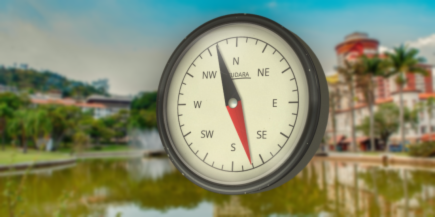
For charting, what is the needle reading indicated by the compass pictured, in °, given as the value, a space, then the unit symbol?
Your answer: 160 °
